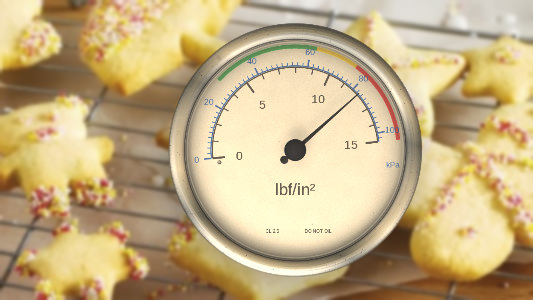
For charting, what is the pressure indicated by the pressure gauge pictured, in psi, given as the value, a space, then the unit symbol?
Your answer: 12 psi
